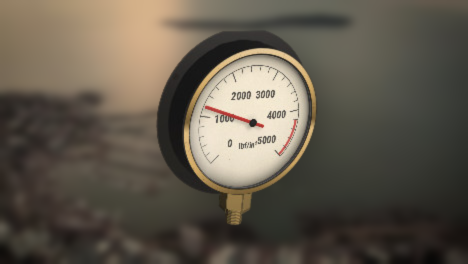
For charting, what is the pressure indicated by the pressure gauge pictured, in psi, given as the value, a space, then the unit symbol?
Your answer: 1200 psi
